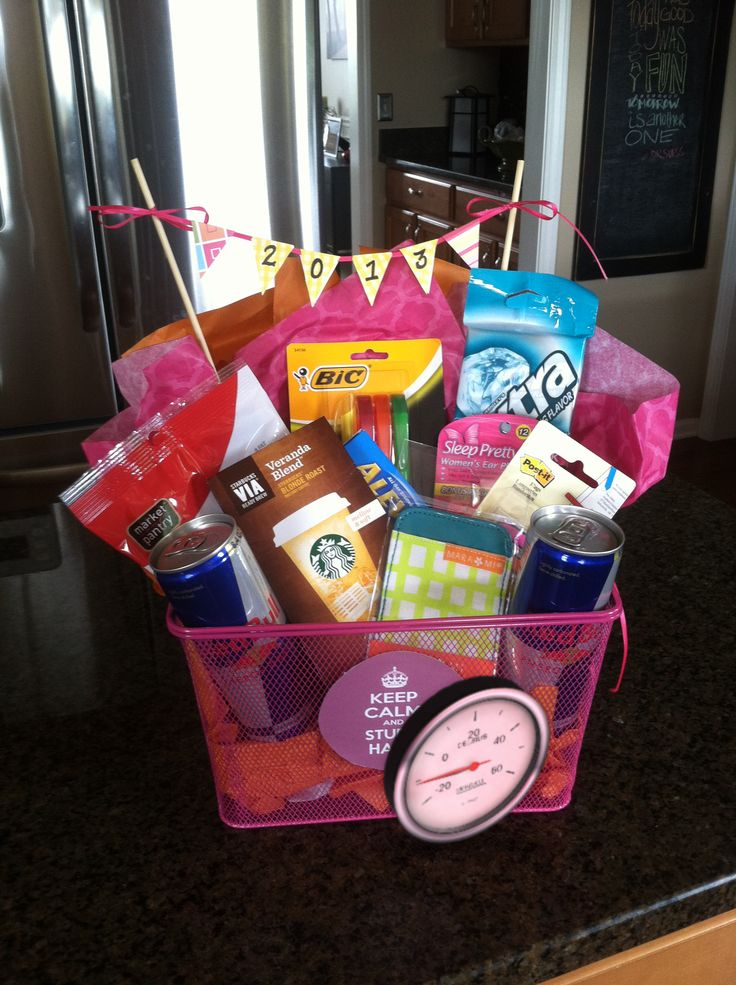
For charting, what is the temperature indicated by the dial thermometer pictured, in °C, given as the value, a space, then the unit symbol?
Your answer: -10 °C
